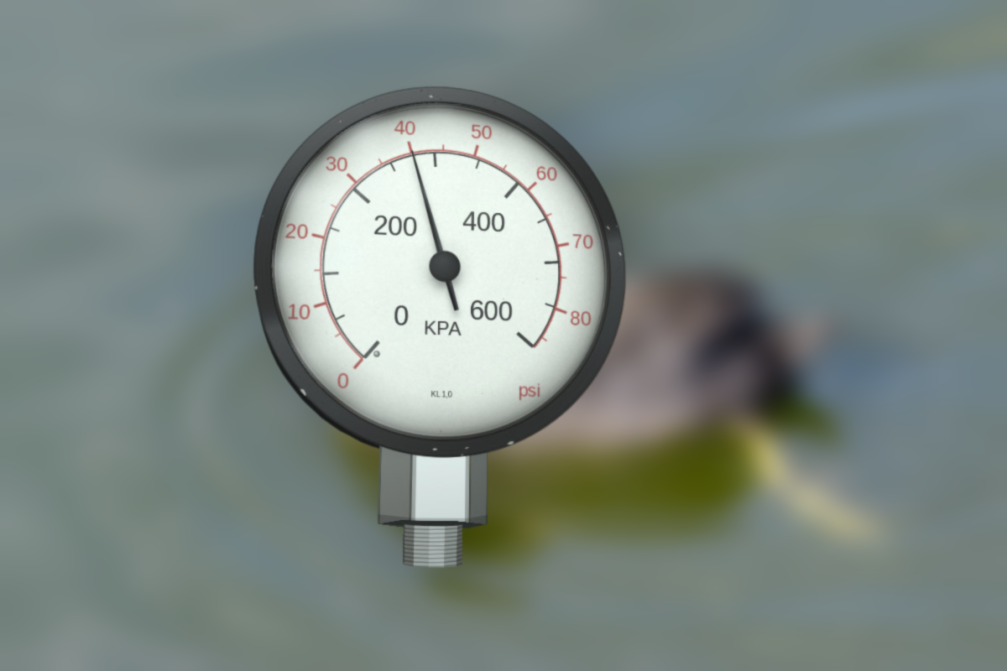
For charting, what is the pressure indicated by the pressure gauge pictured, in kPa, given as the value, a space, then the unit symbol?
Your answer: 275 kPa
